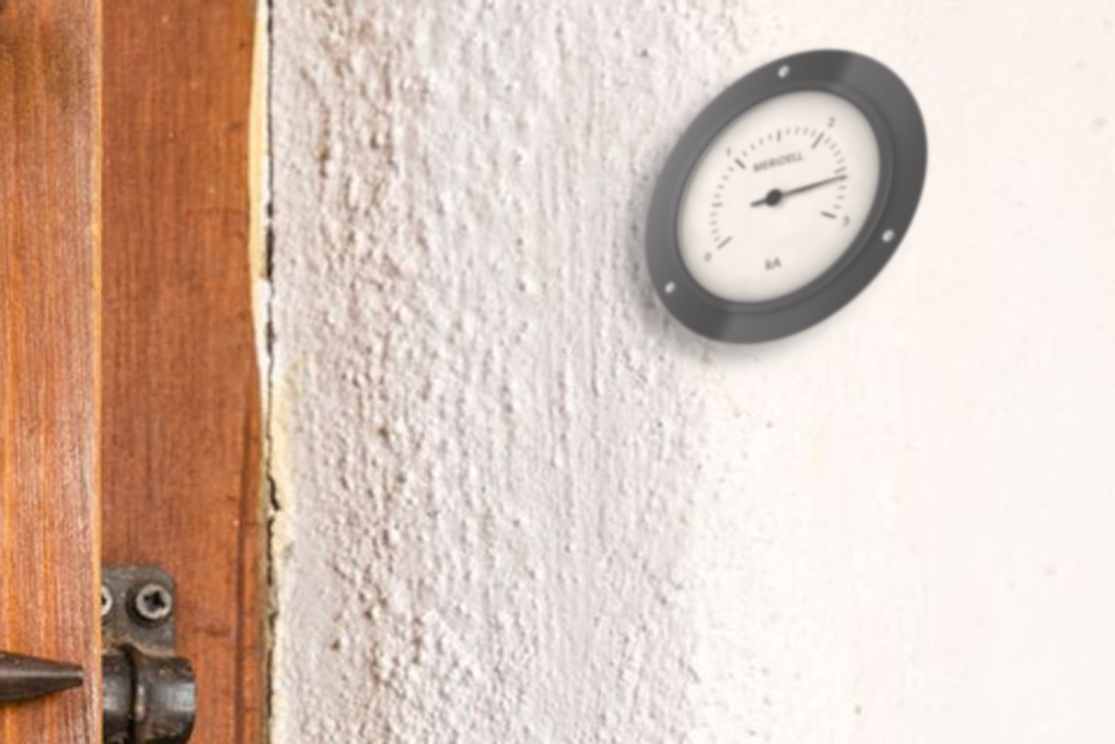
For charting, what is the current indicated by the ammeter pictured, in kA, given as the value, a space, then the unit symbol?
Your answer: 2.6 kA
